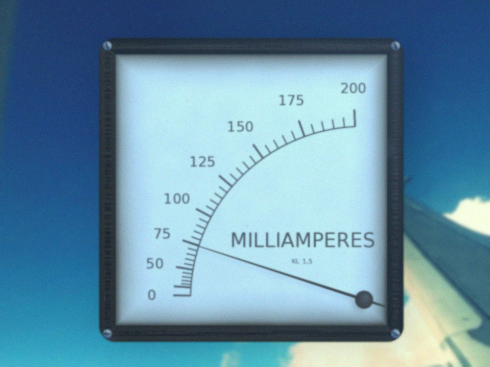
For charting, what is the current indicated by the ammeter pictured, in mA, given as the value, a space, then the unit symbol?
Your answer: 75 mA
